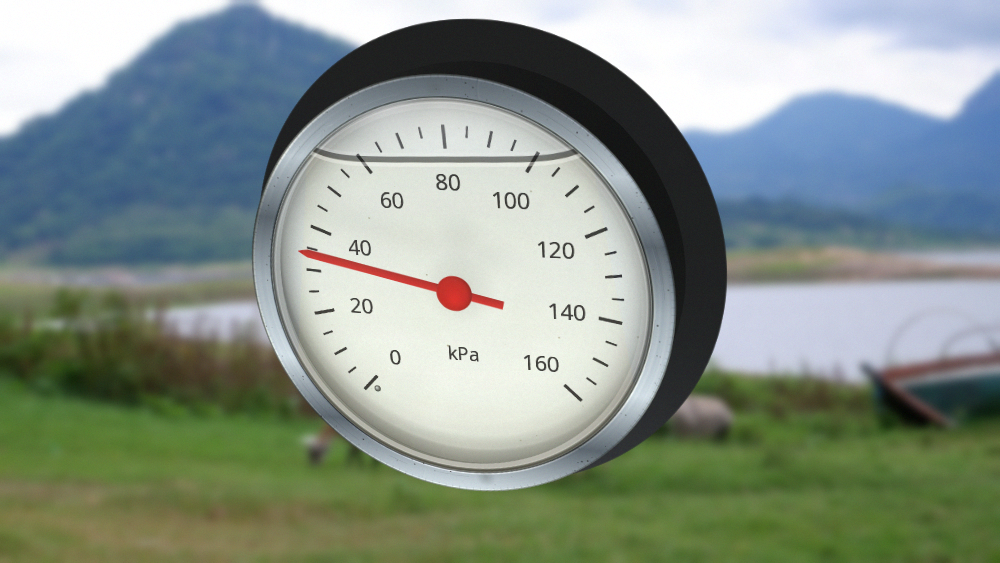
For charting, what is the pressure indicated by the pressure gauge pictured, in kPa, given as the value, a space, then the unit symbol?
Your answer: 35 kPa
